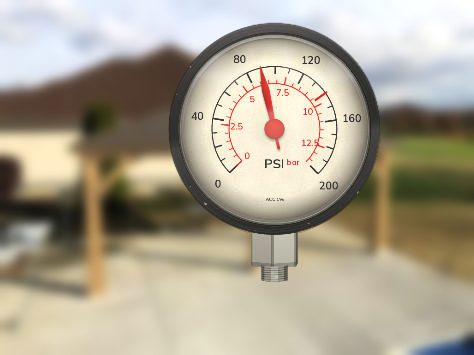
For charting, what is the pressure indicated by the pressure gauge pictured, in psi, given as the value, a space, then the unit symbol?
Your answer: 90 psi
